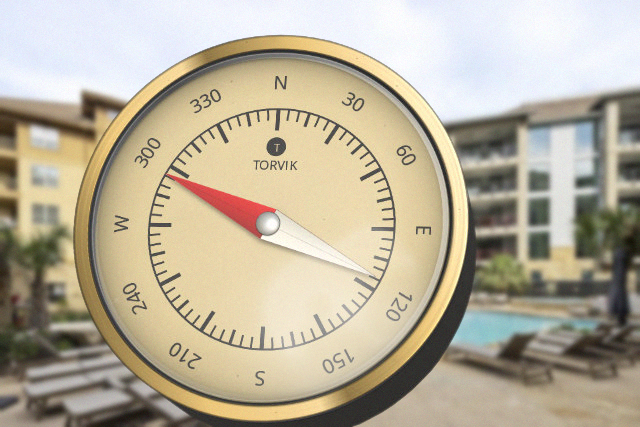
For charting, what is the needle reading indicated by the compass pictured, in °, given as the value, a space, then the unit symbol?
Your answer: 295 °
